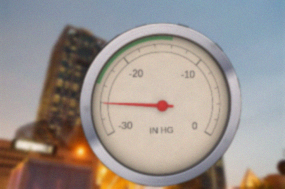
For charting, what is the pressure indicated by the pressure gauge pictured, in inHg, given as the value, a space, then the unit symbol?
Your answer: -26 inHg
